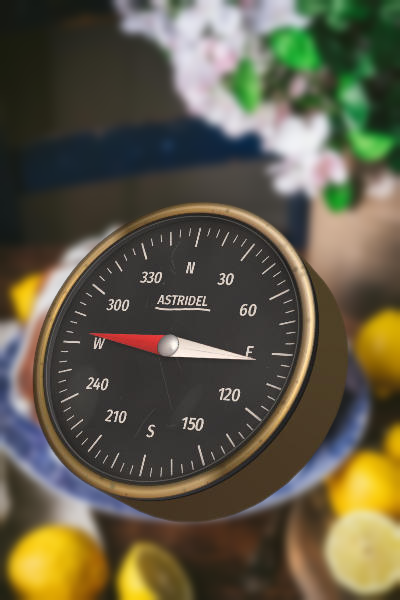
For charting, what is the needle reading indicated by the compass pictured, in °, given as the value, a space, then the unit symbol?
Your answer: 275 °
